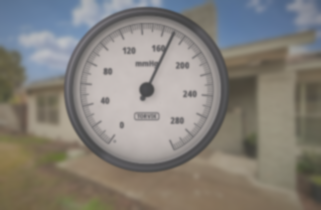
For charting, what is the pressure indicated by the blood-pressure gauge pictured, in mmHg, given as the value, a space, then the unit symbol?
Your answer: 170 mmHg
